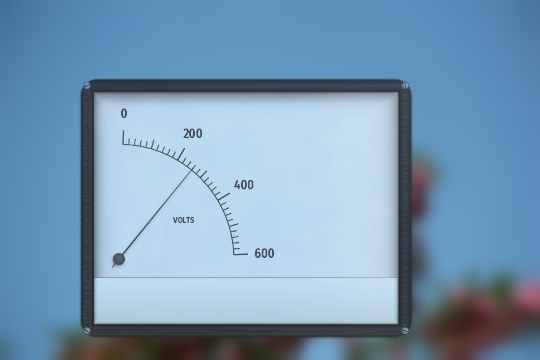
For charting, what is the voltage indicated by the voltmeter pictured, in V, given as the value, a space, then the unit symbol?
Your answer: 260 V
